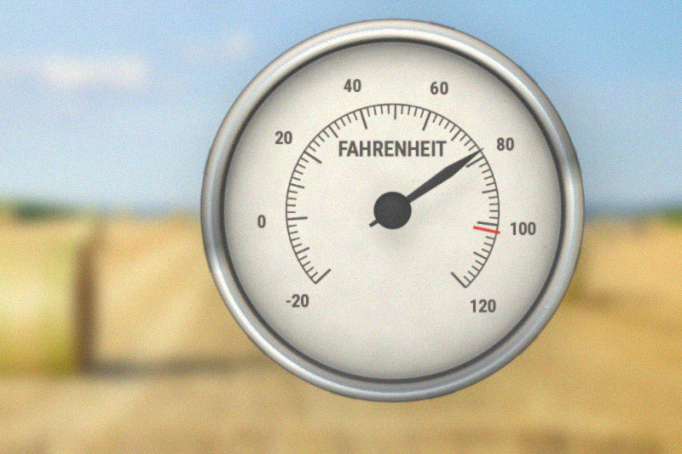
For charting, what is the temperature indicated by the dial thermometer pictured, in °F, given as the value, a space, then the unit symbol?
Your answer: 78 °F
